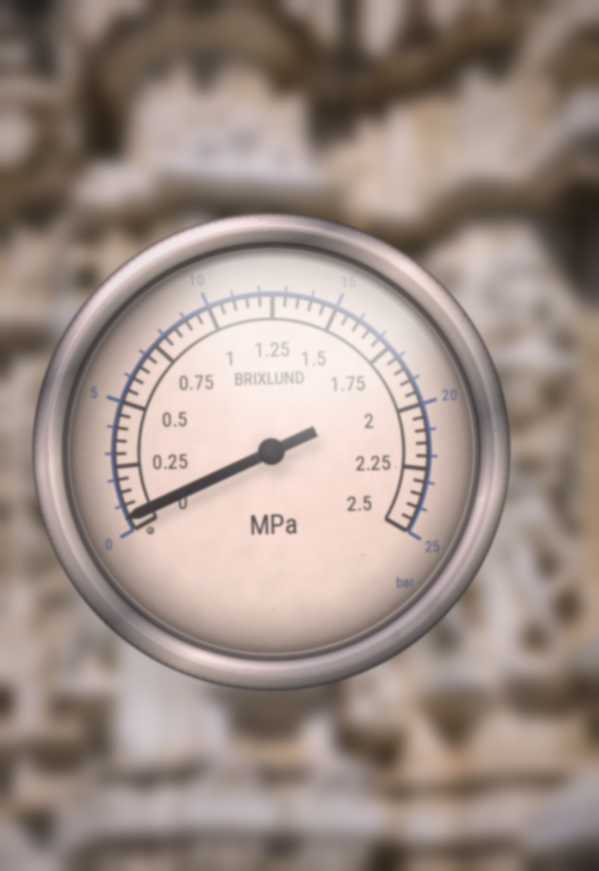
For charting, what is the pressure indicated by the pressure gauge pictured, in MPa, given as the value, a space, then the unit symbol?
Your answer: 0.05 MPa
